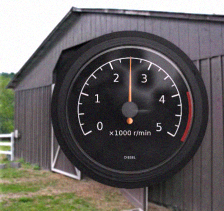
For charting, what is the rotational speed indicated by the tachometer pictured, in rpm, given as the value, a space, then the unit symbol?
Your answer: 2500 rpm
